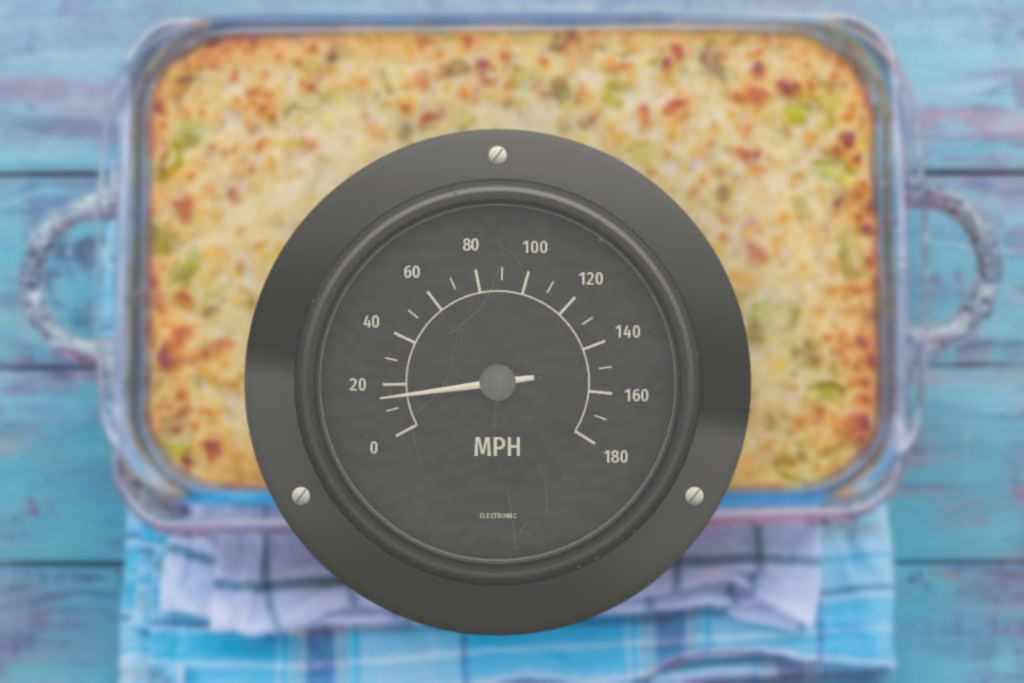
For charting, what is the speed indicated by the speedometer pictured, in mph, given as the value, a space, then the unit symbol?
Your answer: 15 mph
